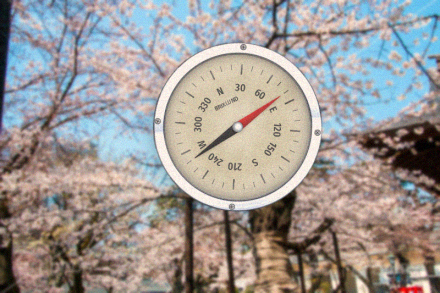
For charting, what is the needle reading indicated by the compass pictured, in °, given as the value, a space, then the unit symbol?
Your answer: 80 °
